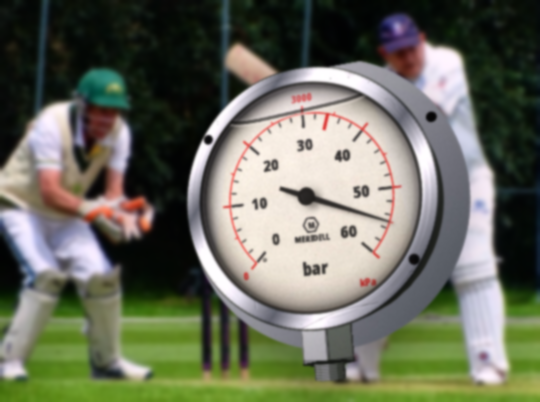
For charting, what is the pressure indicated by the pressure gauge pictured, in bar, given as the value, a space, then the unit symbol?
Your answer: 55 bar
